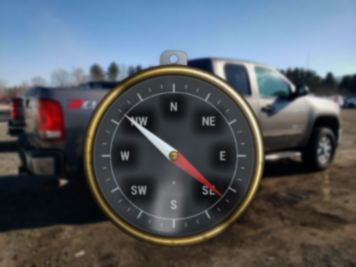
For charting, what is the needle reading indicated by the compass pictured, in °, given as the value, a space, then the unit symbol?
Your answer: 130 °
